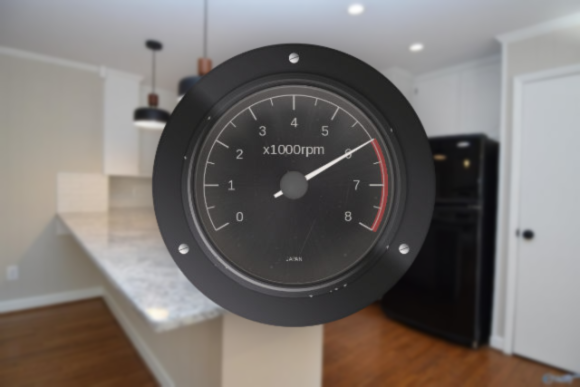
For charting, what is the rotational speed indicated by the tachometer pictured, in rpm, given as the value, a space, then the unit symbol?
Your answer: 6000 rpm
